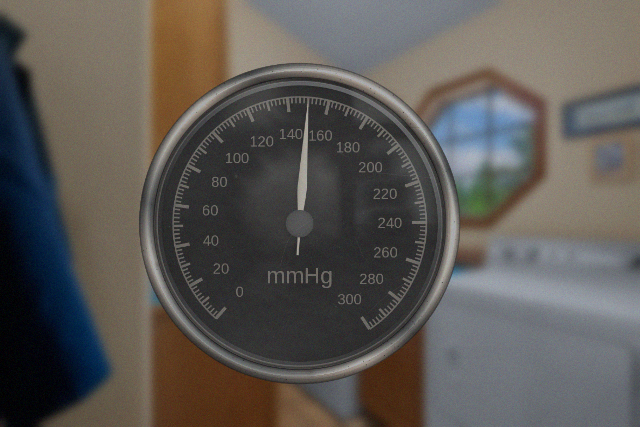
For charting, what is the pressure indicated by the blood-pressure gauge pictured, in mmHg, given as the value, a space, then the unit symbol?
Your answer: 150 mmHg
